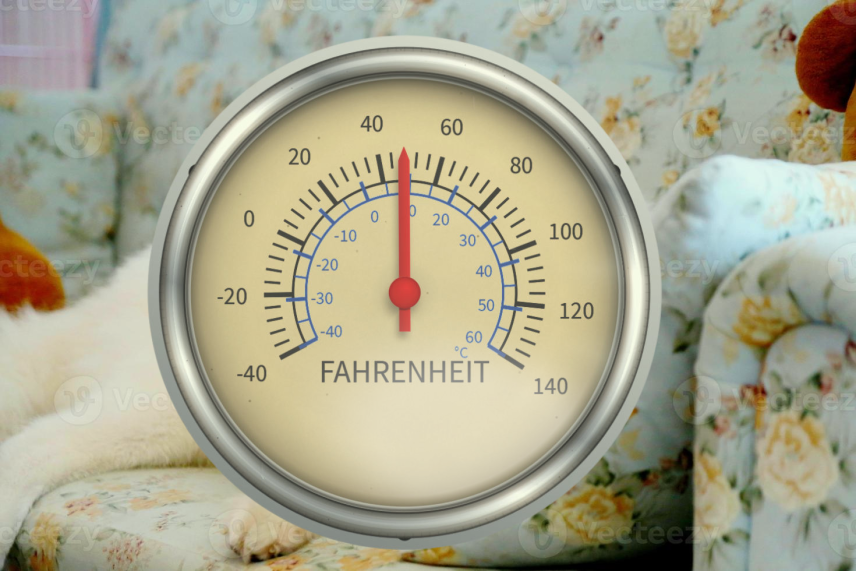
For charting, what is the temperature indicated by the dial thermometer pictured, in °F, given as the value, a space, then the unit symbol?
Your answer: 48 °F
